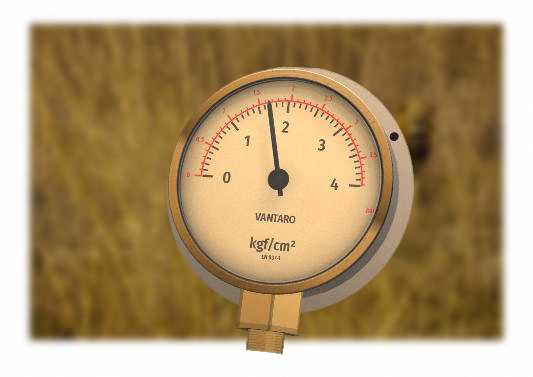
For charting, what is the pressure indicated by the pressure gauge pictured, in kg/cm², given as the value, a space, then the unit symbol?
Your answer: 1.7 kg/cm²
